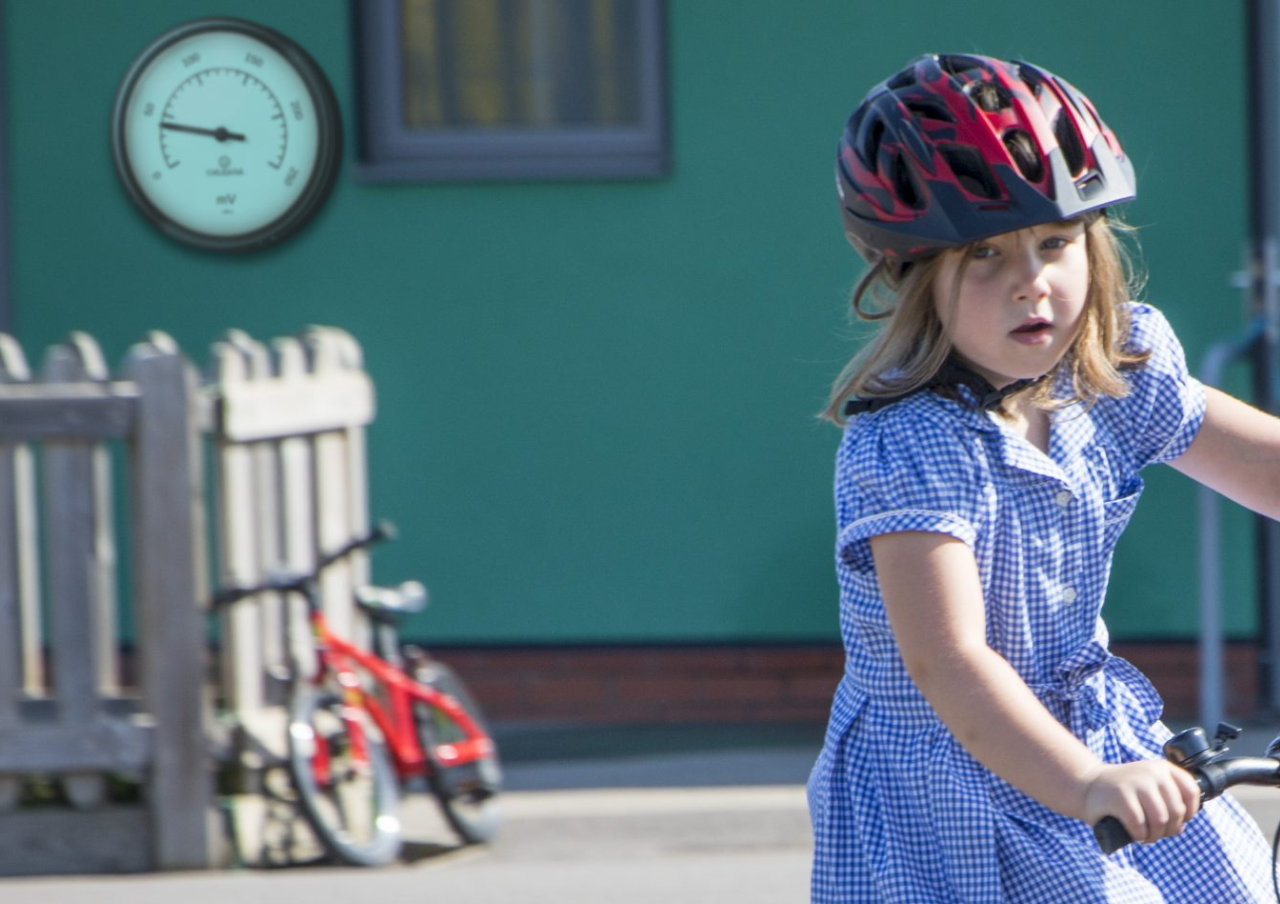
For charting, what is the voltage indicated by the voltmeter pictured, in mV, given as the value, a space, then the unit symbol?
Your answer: 40 mV
